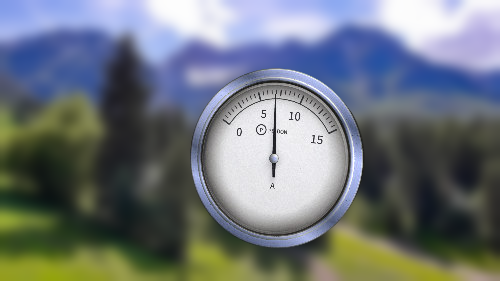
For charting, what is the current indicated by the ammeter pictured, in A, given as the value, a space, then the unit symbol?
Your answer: 7 A
